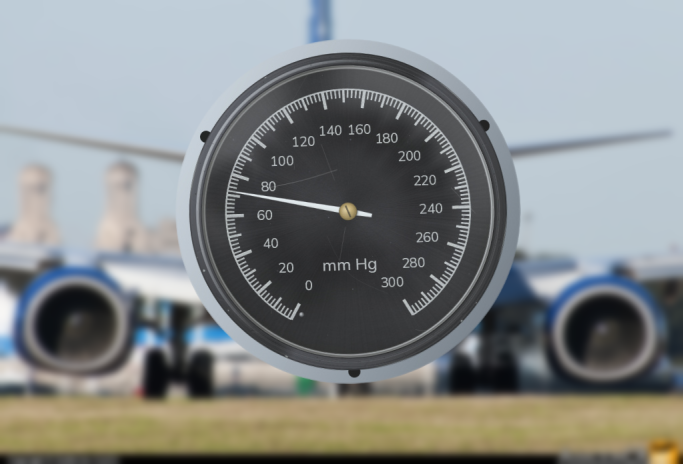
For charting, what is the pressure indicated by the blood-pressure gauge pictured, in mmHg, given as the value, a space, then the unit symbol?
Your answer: 72 mmHg
